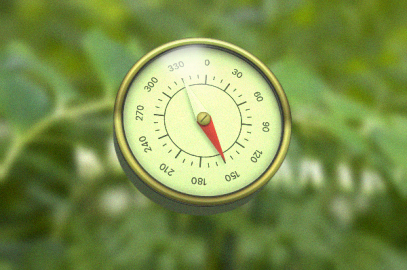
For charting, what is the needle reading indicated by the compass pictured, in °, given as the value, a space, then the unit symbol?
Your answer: 150 °
